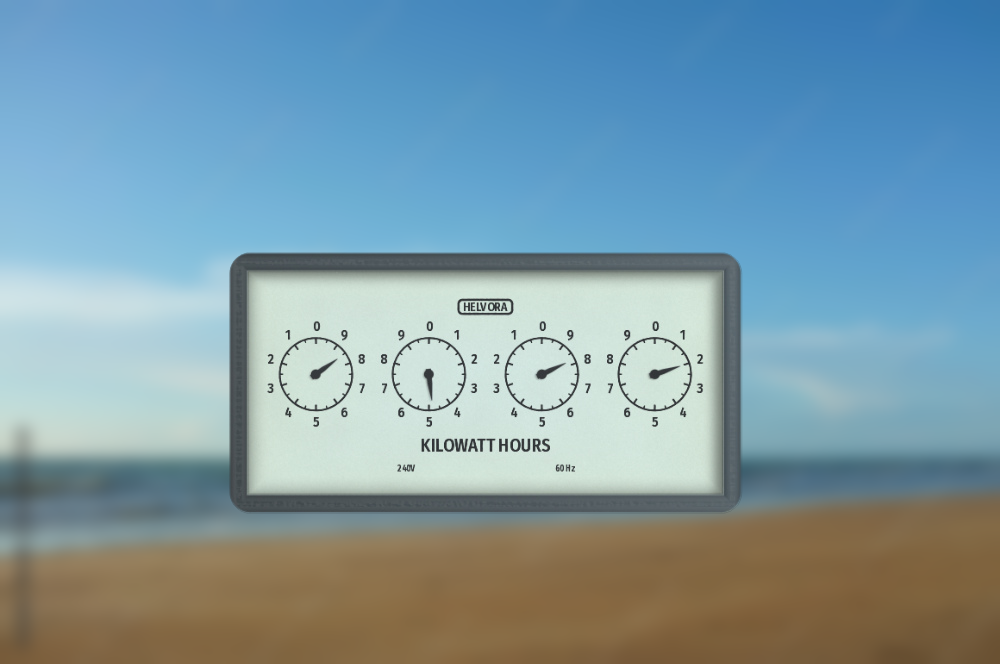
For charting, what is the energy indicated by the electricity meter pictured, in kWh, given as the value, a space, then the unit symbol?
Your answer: 8482 kWh
